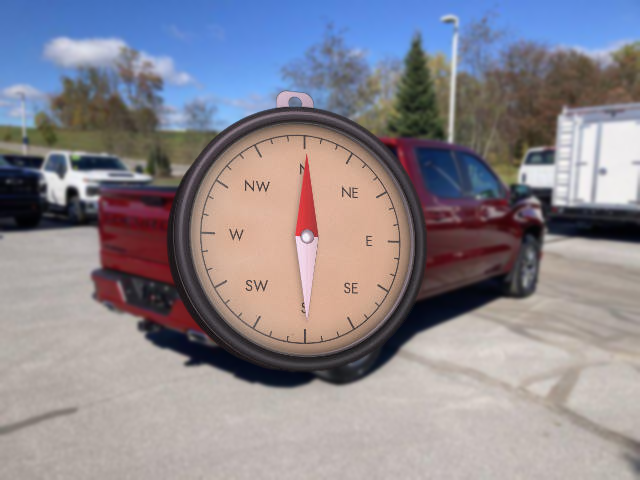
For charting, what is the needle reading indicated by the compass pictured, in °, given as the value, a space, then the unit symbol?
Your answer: 0 °
